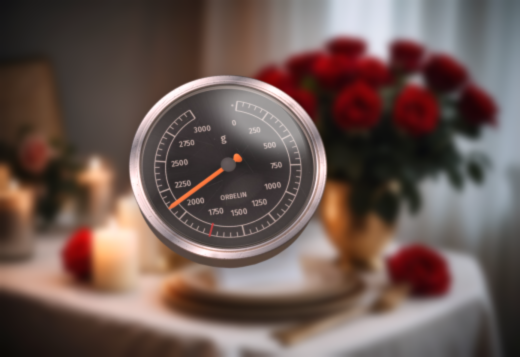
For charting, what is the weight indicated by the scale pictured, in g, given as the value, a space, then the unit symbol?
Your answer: 2100 g
